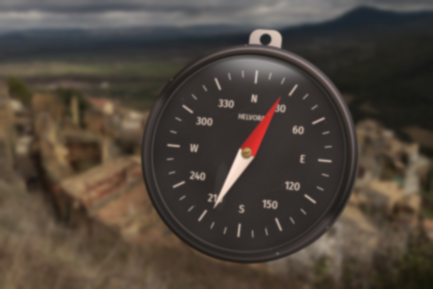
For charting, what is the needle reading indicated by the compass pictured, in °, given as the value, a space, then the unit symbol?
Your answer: 25 °
